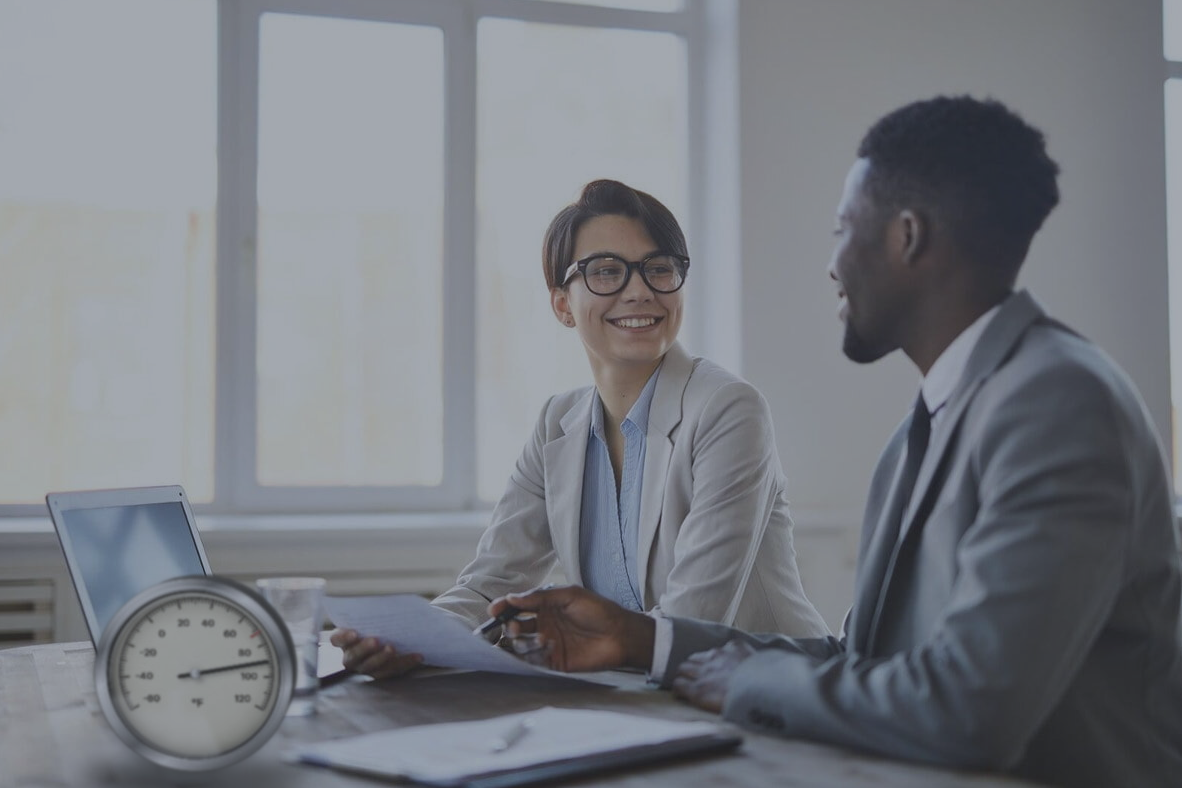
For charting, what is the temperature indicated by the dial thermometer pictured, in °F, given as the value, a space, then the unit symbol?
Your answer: 90 °F
